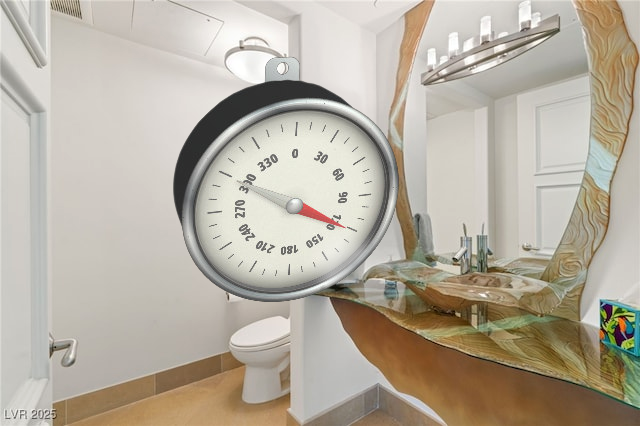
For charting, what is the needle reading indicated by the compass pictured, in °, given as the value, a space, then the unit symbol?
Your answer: 120 °
